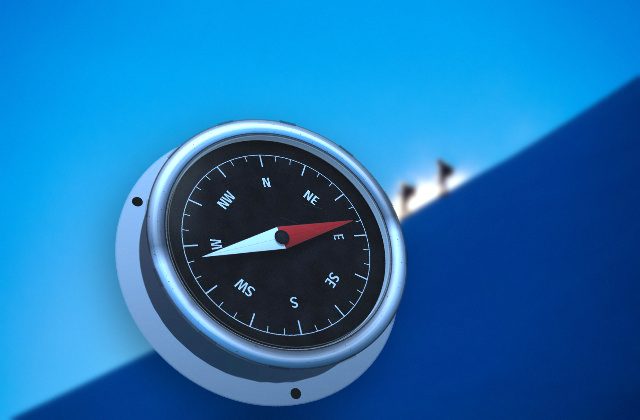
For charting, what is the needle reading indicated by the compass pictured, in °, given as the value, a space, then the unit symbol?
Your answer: 80 °
